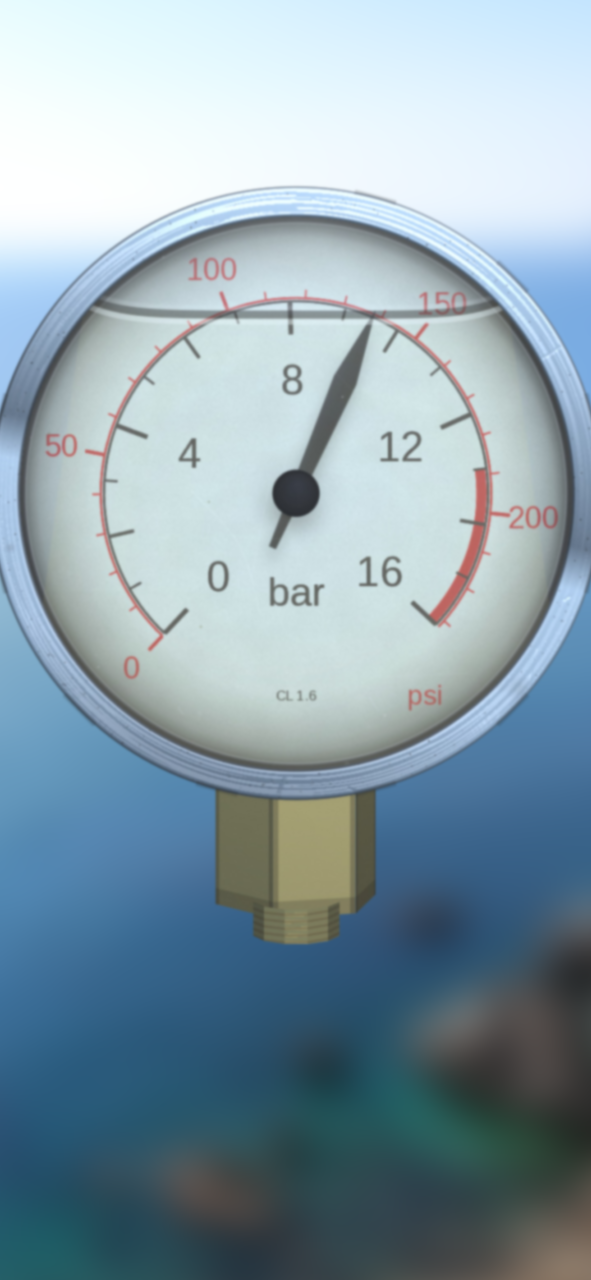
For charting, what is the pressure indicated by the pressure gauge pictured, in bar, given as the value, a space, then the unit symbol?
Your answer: 9.5 bar
